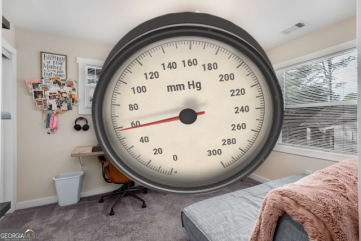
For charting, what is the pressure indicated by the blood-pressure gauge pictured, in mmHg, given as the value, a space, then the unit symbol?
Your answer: 60 mmHg
